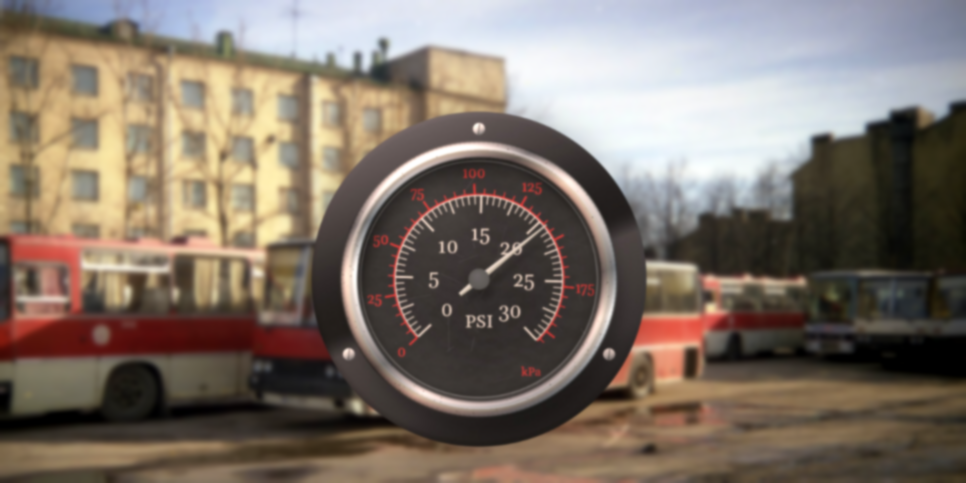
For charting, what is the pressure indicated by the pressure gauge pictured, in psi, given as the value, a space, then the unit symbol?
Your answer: 20.5 psi
